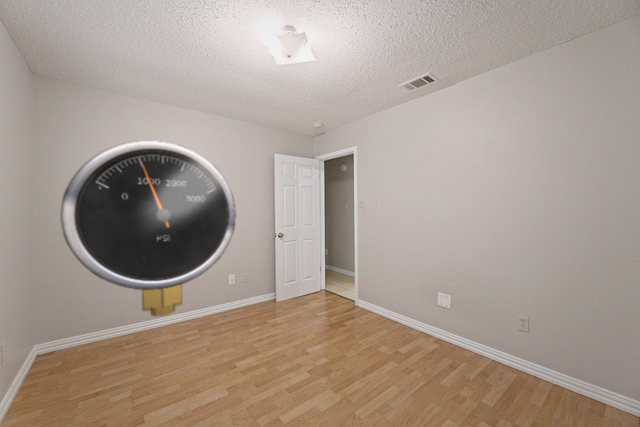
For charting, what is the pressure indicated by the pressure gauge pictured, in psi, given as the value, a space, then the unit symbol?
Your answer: 1000 psi
